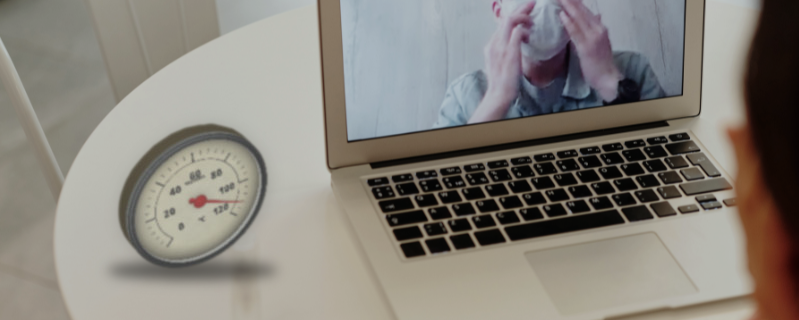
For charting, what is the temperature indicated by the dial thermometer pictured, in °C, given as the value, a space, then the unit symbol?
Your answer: 112 °C
